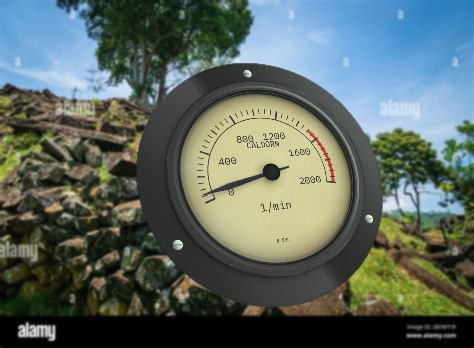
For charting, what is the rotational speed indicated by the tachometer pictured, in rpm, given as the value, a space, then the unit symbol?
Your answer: 50 rpm
